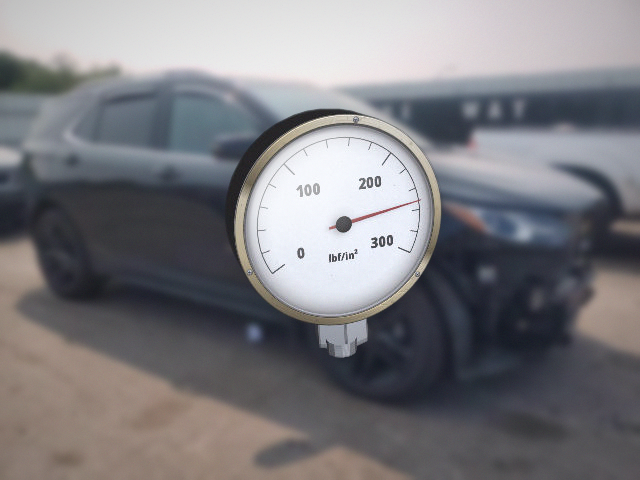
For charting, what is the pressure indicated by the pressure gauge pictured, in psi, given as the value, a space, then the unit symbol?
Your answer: 250 psi
